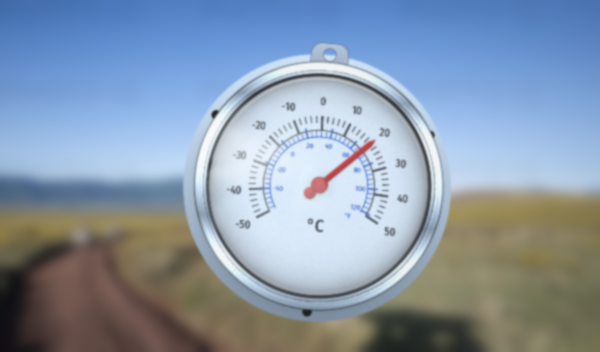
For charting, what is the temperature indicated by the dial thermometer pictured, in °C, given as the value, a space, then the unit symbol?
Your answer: 20 °C
